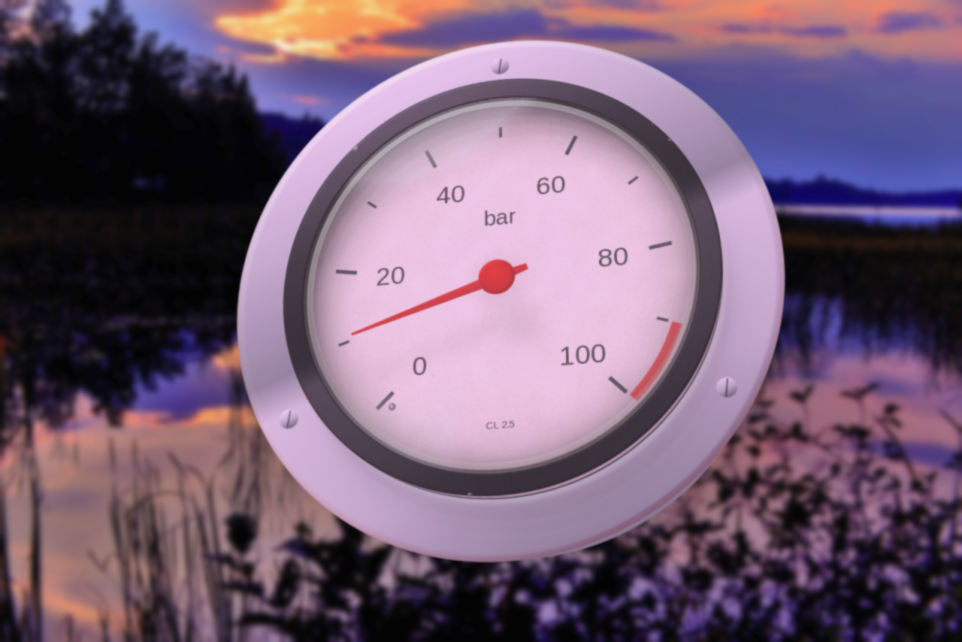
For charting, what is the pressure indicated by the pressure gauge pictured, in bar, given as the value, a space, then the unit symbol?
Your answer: 10 bar
